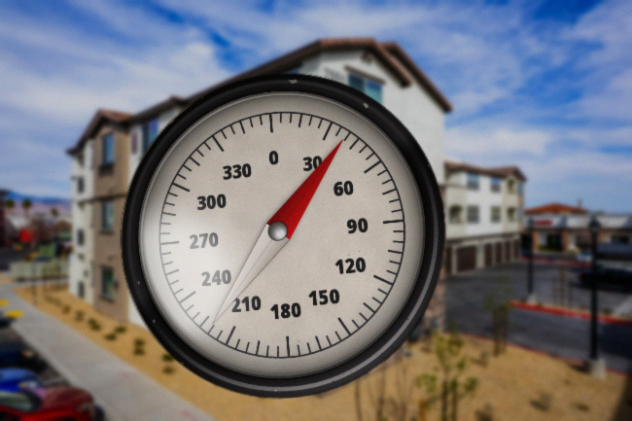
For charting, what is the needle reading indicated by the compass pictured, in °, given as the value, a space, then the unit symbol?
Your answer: 40 °
